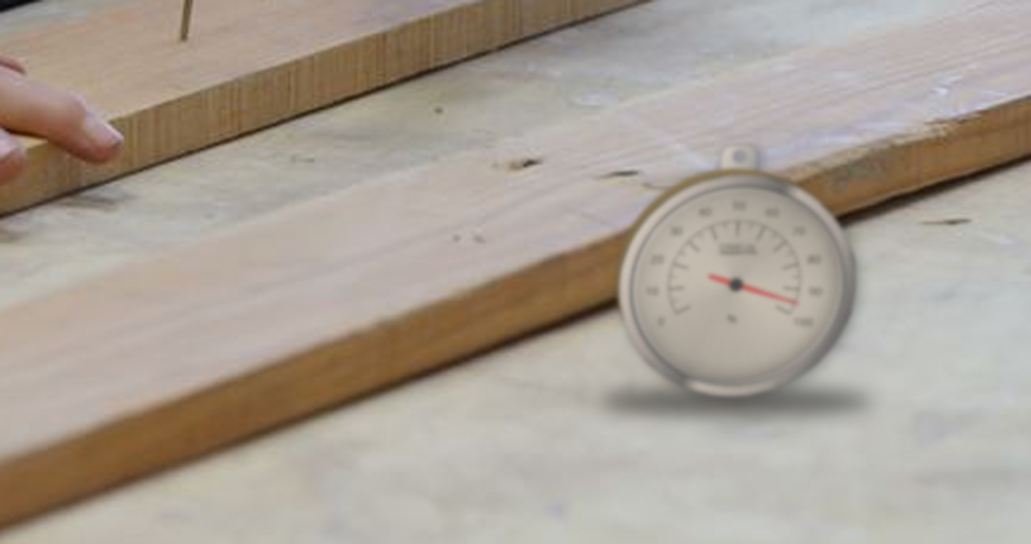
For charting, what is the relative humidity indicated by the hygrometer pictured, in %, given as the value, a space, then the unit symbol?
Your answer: 95 %
